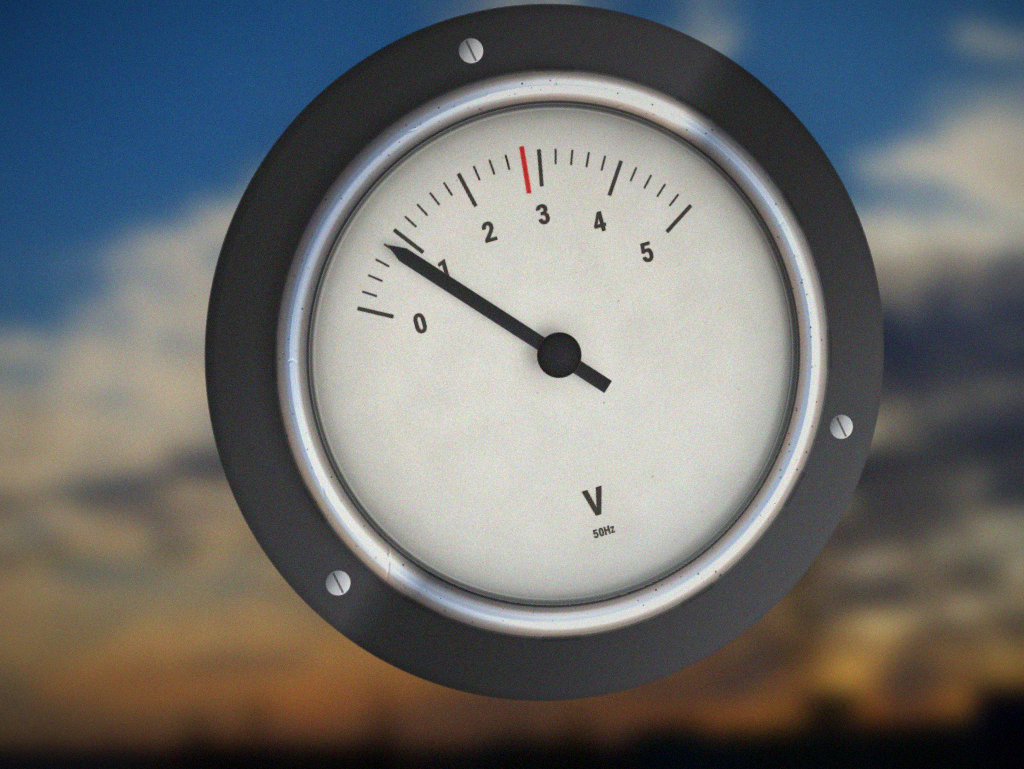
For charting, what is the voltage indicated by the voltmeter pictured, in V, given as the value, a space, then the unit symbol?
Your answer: 0.8 V
